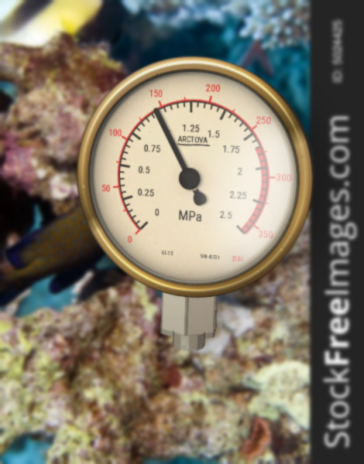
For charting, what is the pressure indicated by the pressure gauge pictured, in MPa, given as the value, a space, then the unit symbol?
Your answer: 1 MPa
